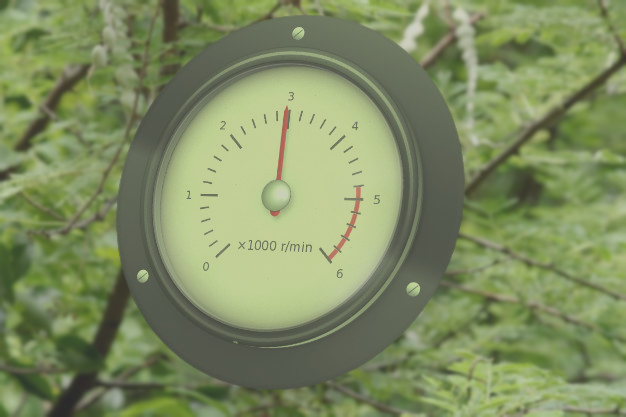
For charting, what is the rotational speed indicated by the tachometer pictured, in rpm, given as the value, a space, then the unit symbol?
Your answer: 3000 rpm
